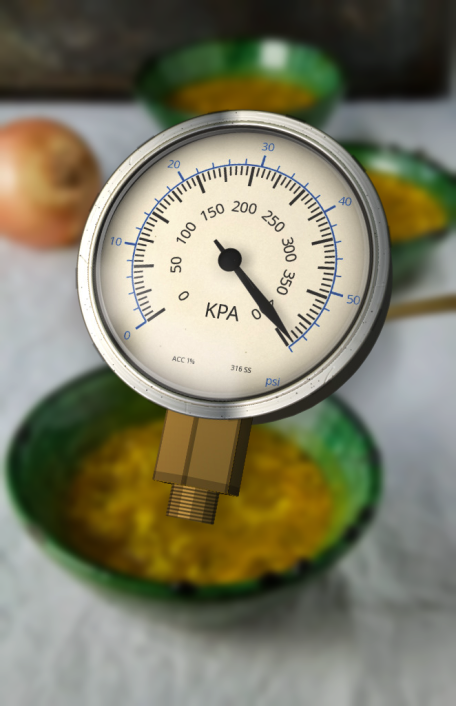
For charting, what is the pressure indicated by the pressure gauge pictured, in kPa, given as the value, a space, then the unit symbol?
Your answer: 395 kPa
